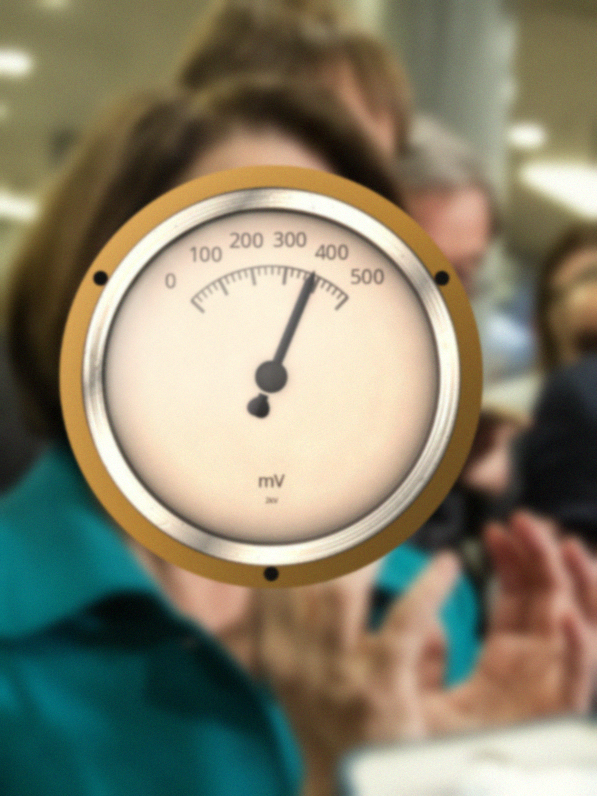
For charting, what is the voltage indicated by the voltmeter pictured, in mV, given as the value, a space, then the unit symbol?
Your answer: 380 mV
